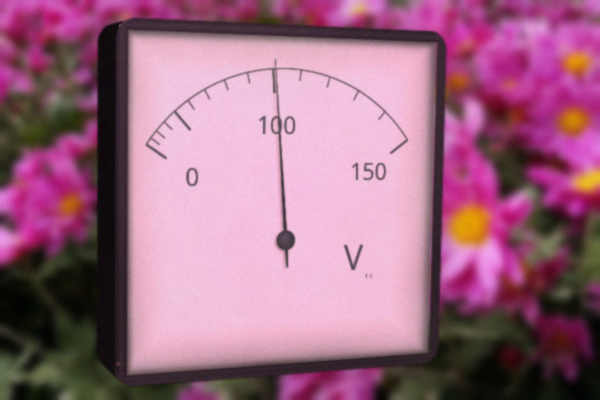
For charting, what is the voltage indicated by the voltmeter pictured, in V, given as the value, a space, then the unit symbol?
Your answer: 100 V
